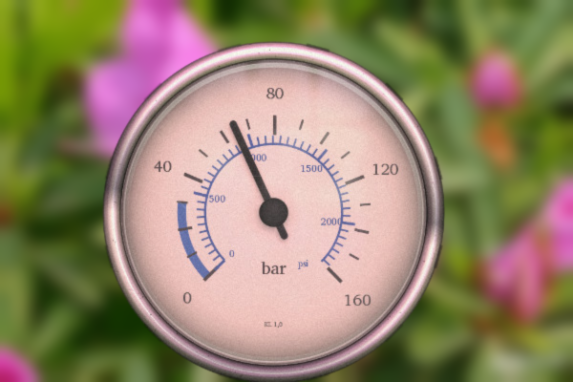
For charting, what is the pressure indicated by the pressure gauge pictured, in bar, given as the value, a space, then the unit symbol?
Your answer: 65 bar
